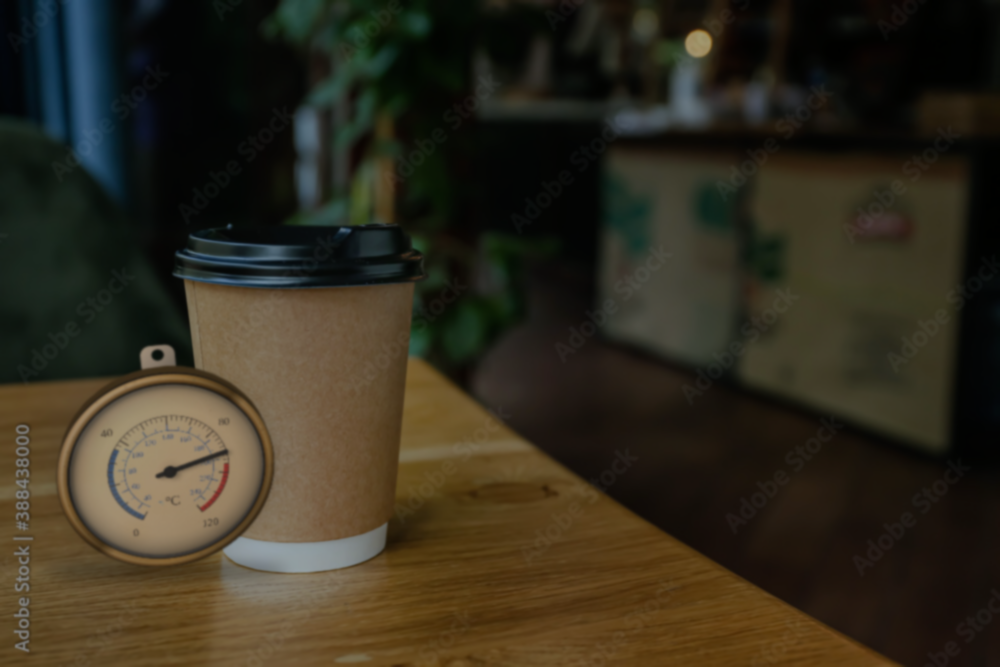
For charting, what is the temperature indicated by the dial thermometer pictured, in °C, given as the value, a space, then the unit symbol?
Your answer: 90 °C
